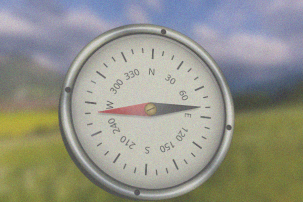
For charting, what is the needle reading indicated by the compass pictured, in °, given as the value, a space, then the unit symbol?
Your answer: 260 °
